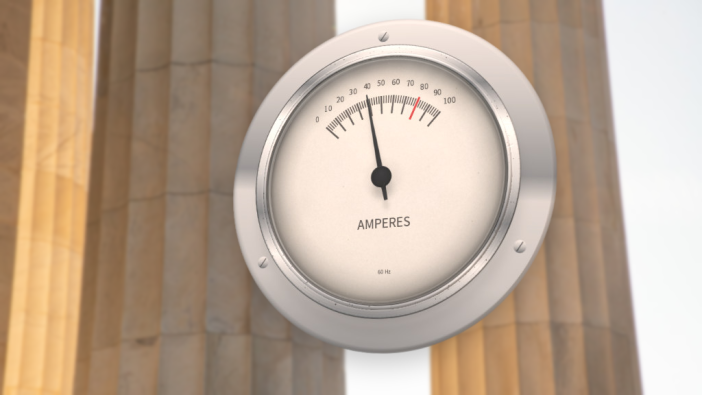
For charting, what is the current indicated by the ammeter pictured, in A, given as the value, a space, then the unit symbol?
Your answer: 40 A
